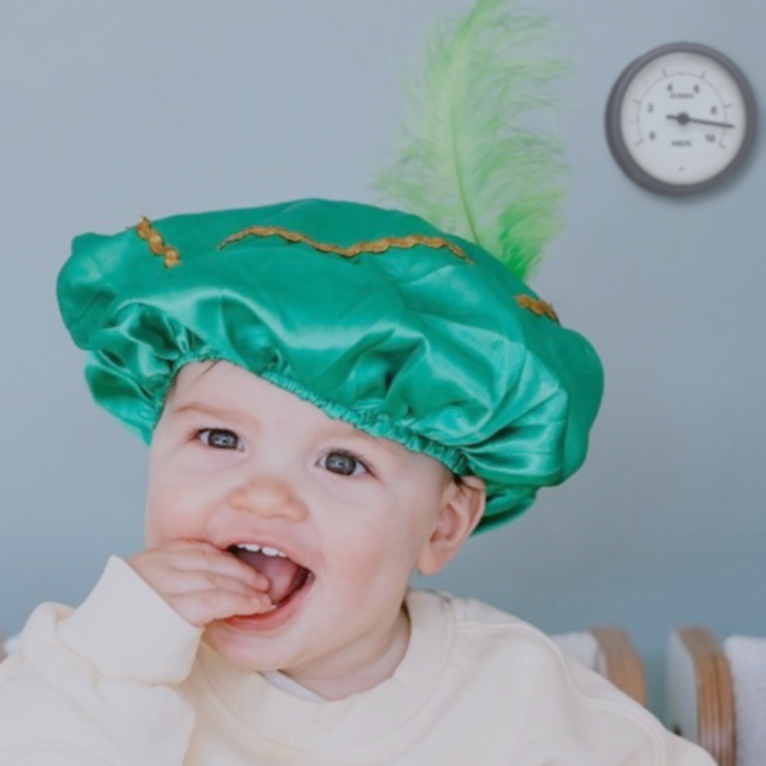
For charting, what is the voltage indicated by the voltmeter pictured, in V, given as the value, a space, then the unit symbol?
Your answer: 9 V
